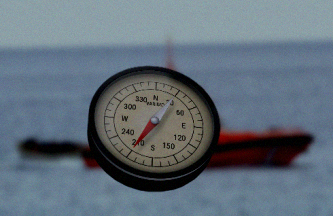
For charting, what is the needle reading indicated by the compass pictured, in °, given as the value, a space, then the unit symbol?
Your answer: 210 °
